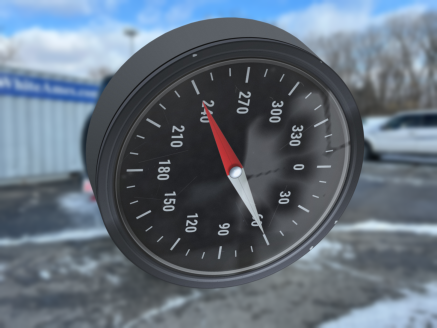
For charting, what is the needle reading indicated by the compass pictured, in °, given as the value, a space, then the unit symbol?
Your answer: 240 °
